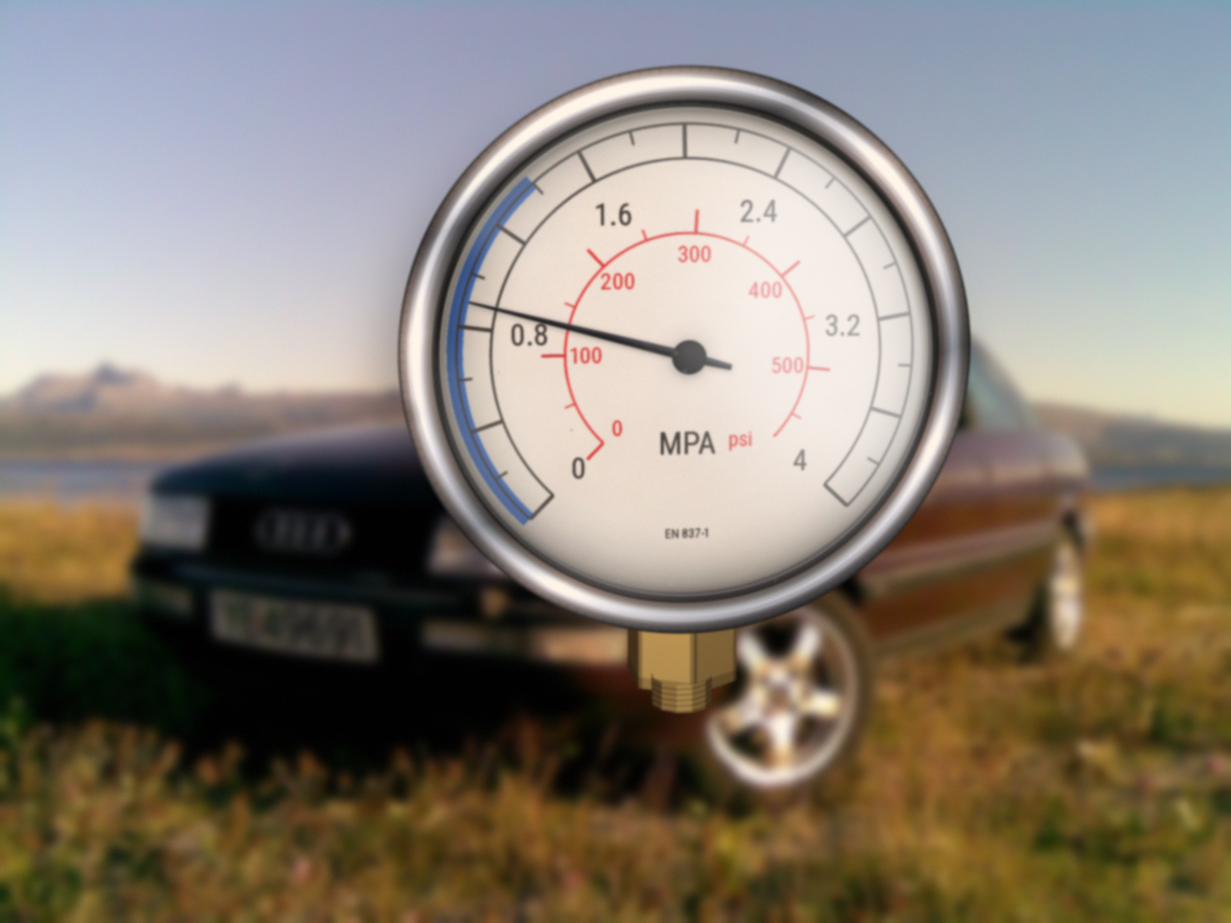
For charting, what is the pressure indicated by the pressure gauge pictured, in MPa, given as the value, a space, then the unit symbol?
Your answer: 0.9 MPa
